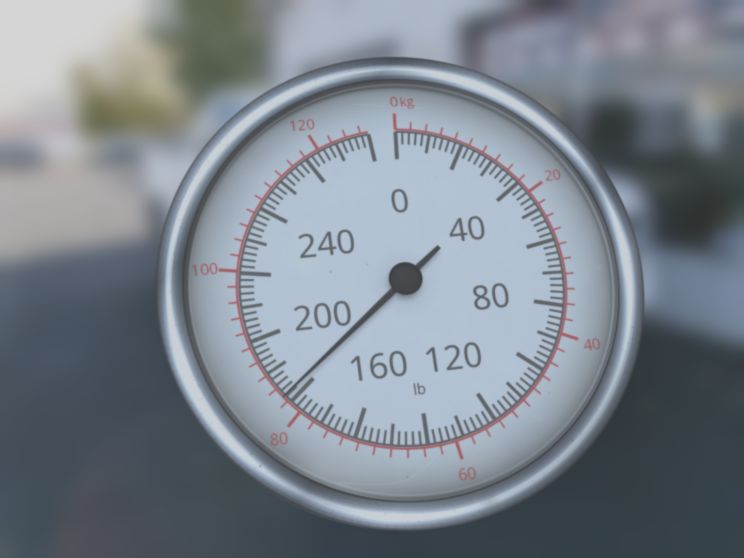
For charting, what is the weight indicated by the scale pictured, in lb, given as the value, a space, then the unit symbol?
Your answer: 182 lb
